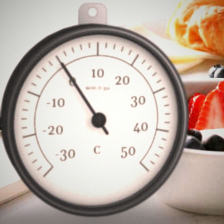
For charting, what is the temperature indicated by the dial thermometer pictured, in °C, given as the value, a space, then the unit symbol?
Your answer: 0 °C
